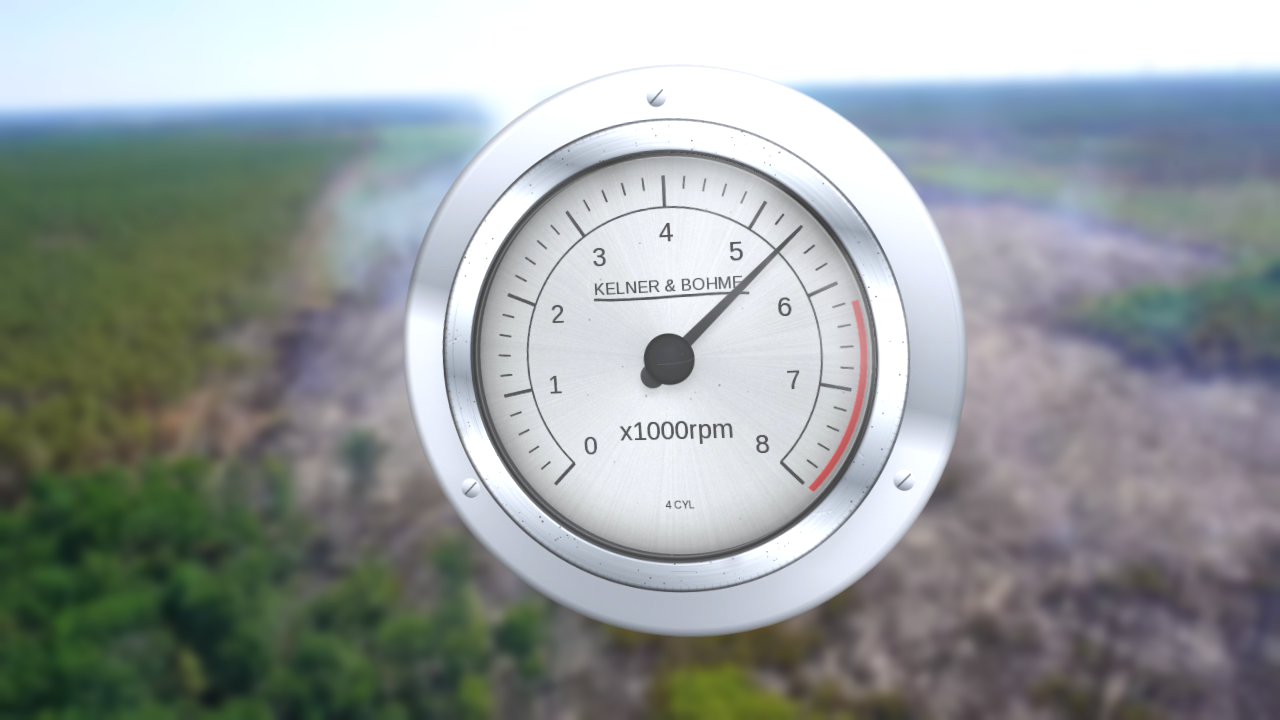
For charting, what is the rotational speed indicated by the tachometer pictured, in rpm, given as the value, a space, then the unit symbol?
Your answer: 5400 rpm
